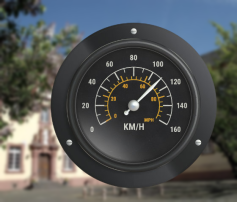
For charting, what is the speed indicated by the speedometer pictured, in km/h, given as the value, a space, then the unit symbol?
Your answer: 110 km/h
